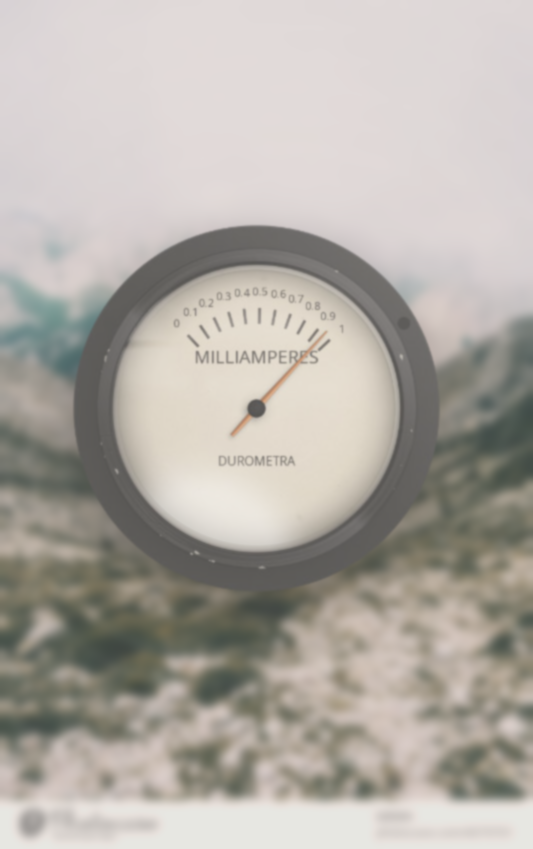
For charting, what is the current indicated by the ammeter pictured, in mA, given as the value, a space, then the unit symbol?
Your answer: 0.95 mA
